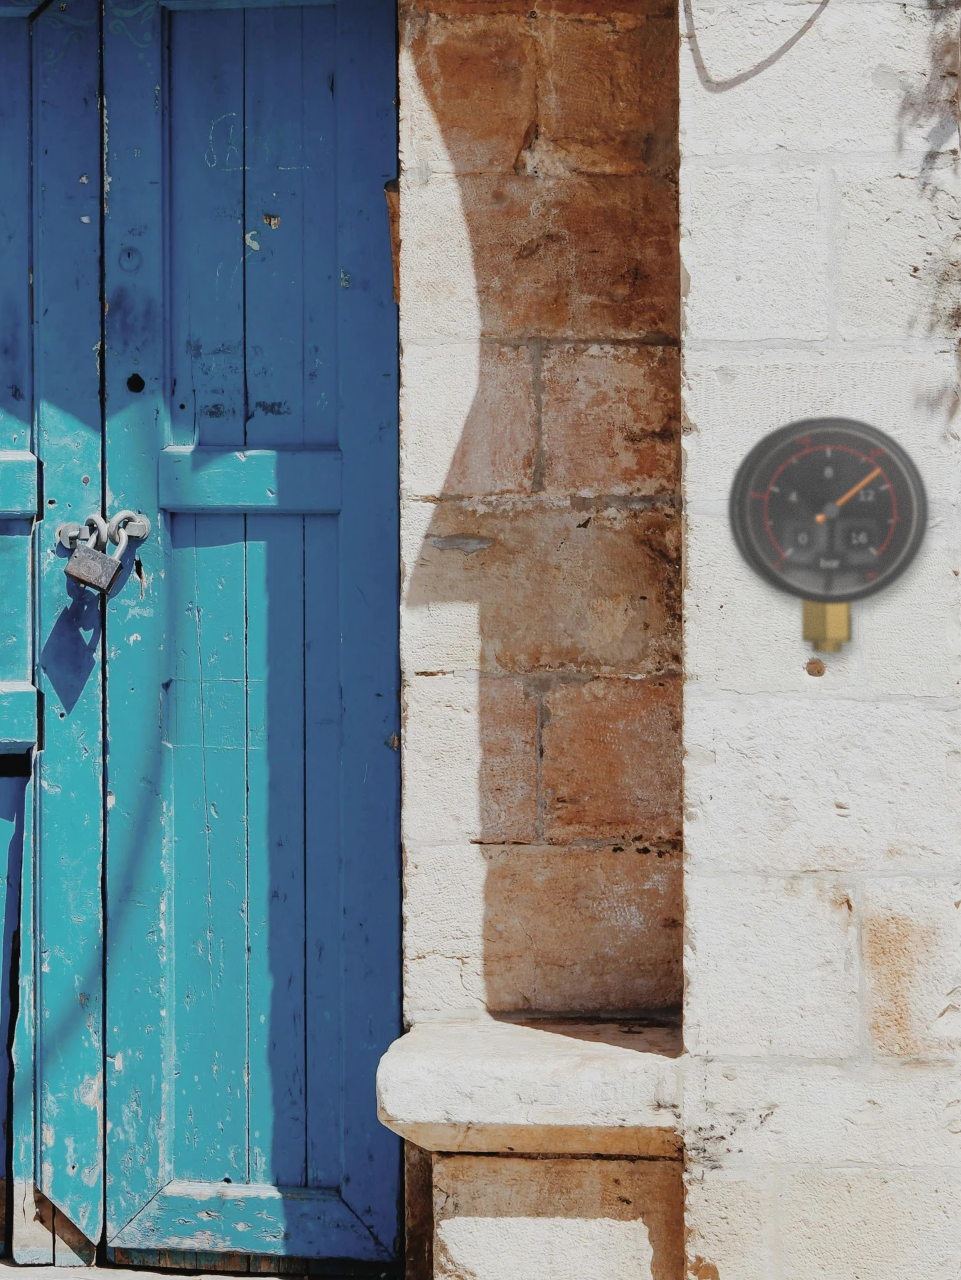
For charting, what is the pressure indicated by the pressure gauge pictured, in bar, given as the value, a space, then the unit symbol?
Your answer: 11 bar
